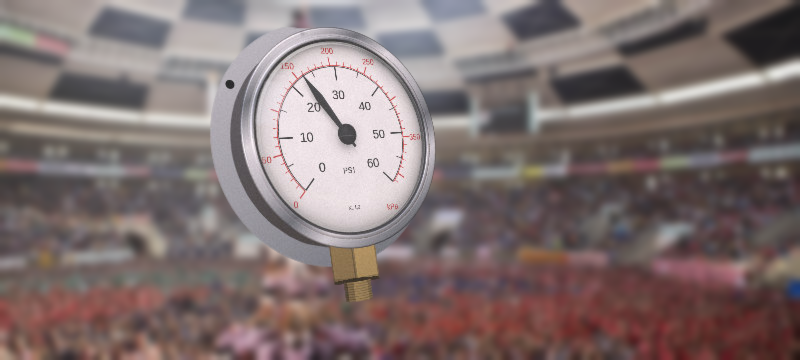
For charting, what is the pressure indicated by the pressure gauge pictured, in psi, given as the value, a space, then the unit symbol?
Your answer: 22.5 psi
